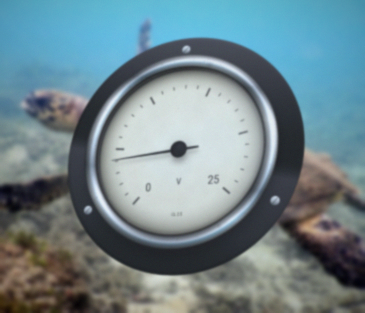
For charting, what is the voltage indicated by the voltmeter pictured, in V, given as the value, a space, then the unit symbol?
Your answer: 4 V
